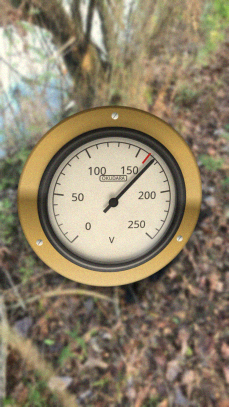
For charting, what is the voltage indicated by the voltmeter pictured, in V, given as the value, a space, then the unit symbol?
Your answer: 165 V
